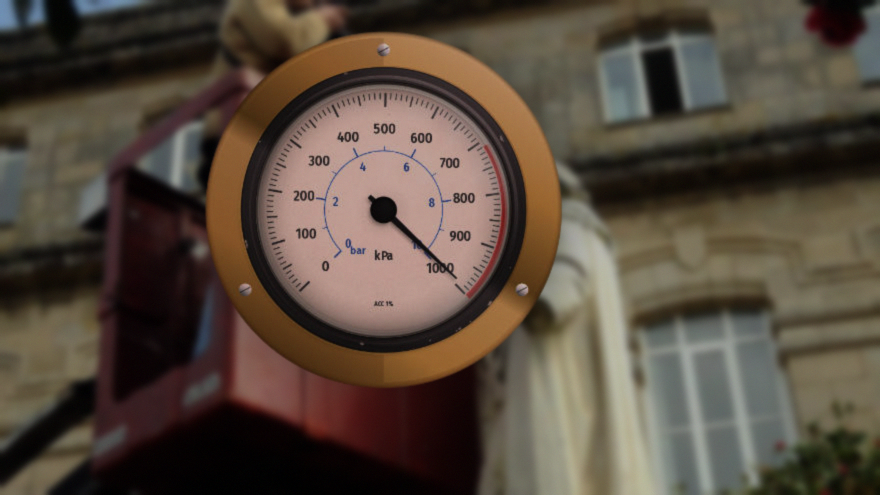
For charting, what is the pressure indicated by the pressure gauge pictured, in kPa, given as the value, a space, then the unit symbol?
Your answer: 990 kPa
